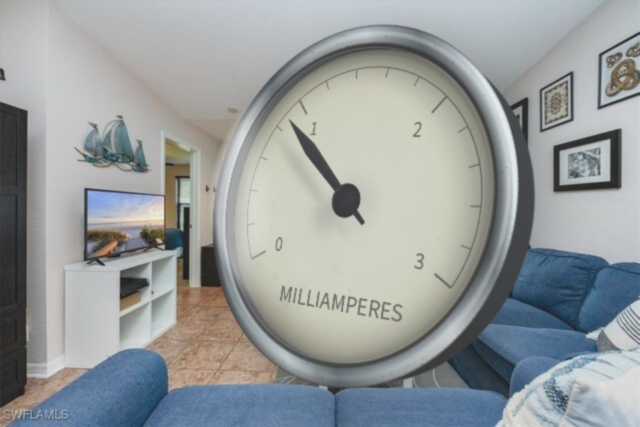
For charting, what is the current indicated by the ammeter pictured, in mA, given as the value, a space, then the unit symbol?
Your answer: 0.9 mA
